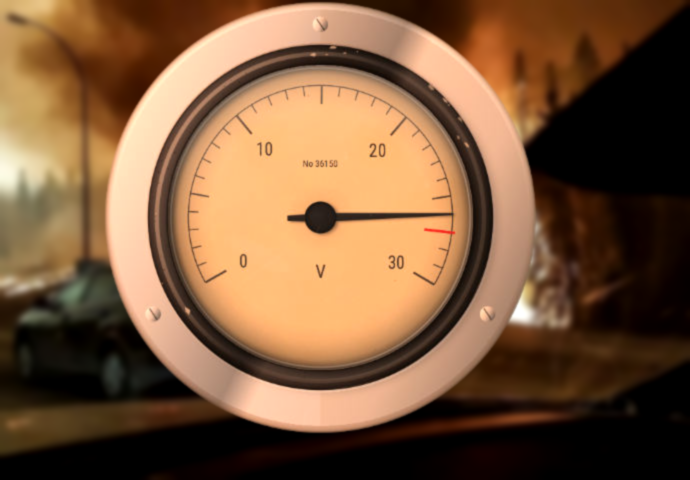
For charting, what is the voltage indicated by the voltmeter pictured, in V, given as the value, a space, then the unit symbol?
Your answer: 26 V
